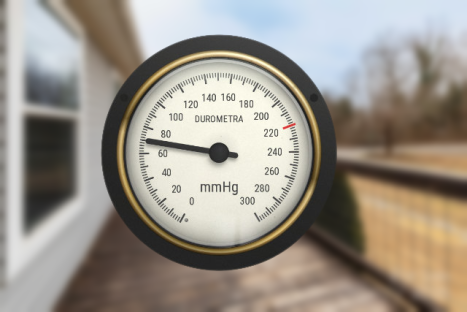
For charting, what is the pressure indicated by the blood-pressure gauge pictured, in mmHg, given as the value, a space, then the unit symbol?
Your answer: 70 mmHg
